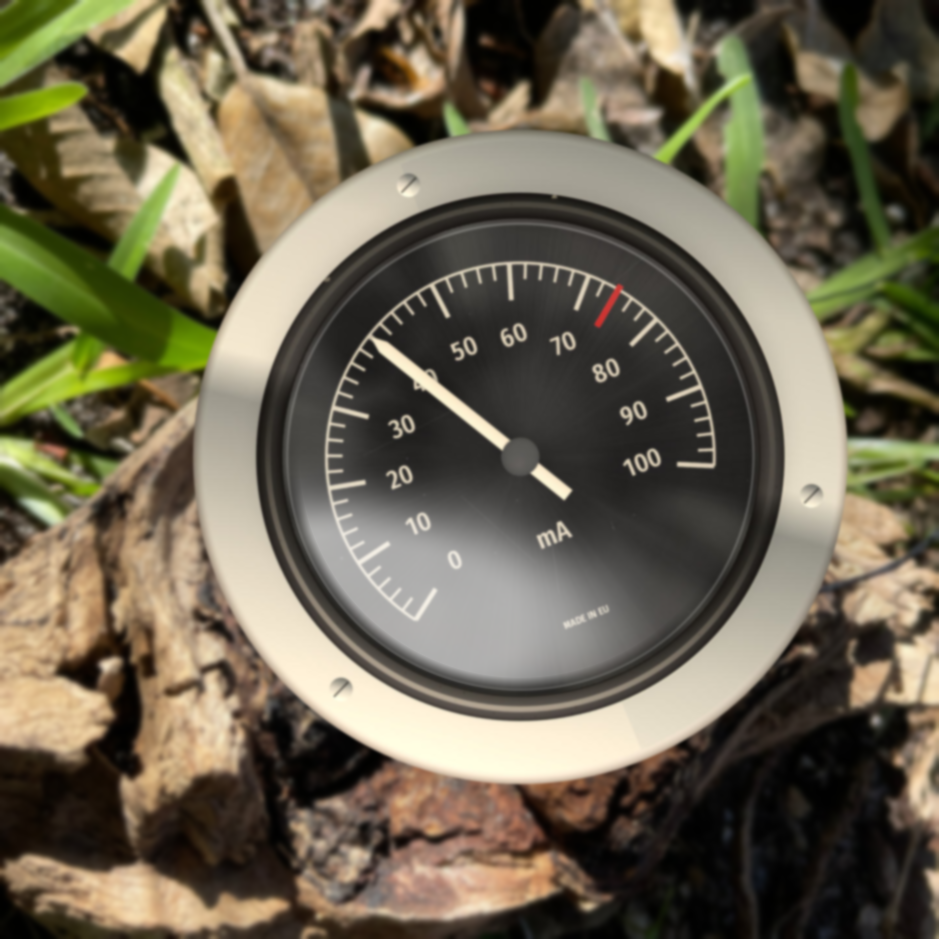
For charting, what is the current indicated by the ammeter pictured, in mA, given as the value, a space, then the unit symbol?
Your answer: 40 mA
